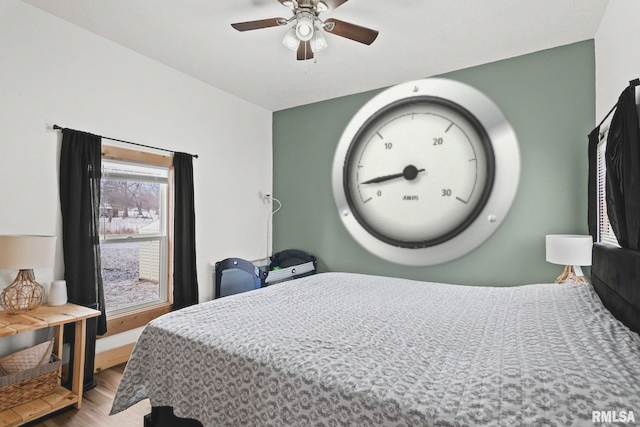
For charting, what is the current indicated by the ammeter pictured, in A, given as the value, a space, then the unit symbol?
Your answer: 2.5 A
